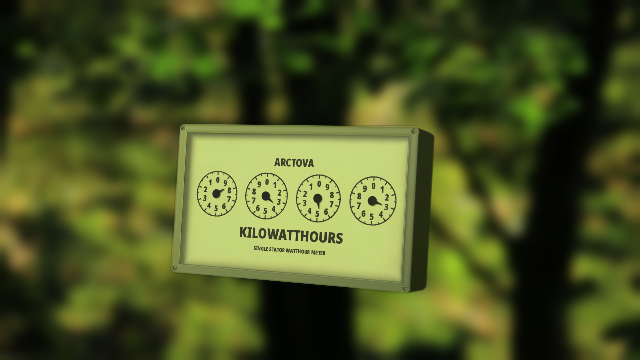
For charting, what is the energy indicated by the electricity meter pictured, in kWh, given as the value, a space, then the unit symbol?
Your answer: 8353 kWh
